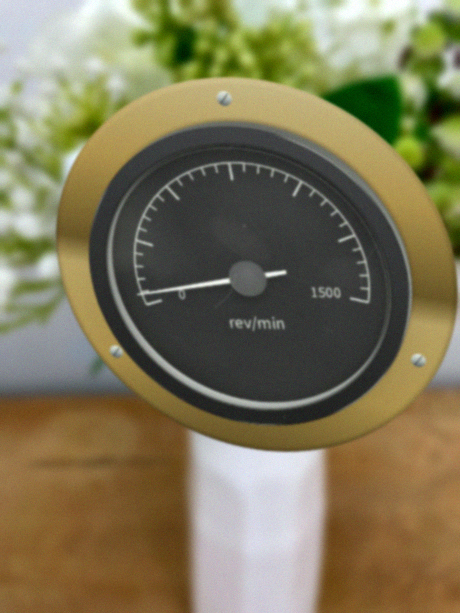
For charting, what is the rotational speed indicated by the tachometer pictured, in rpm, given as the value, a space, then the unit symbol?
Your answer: 50 rpm
